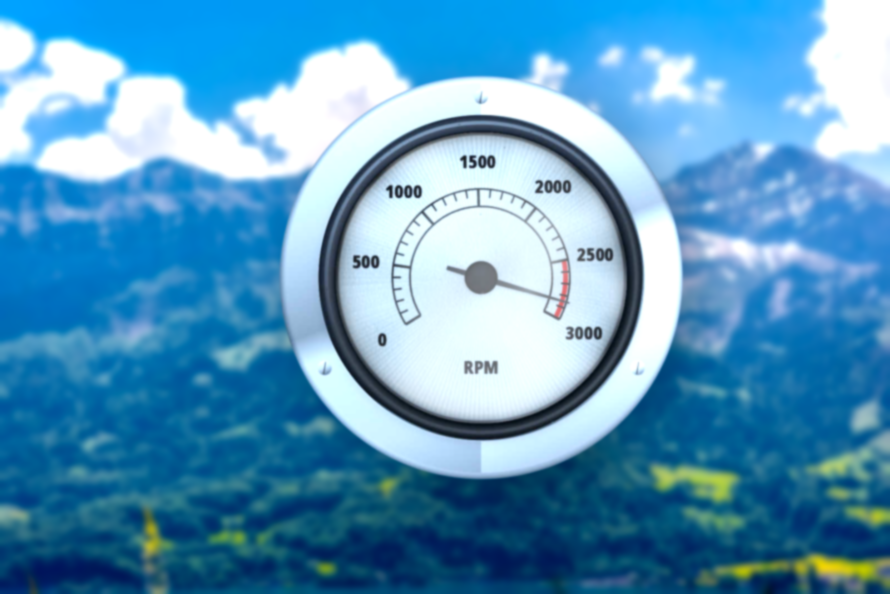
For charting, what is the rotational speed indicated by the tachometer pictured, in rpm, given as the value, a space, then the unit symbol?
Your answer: 2850 rpm
